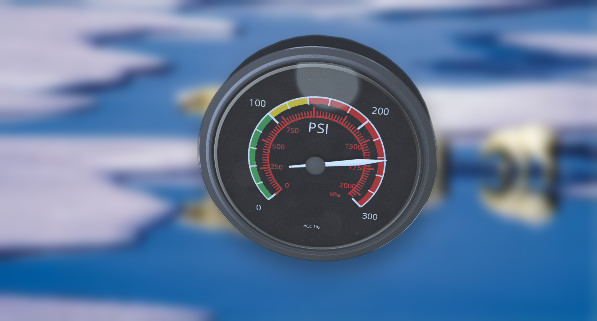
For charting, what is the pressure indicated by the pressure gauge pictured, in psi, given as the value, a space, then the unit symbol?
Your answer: 240 psi
